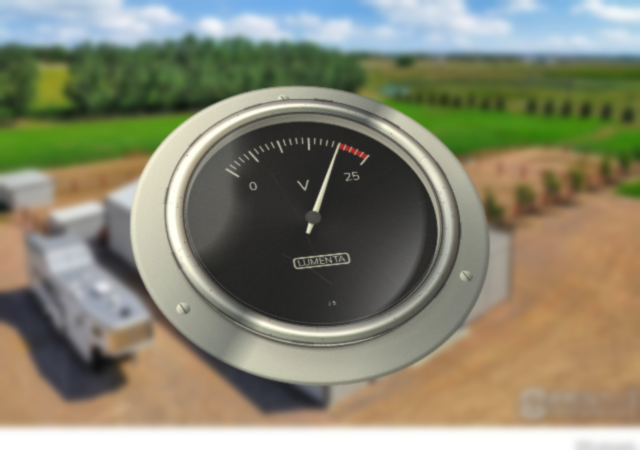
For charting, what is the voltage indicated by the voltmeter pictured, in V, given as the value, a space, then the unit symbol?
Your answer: 20 V
